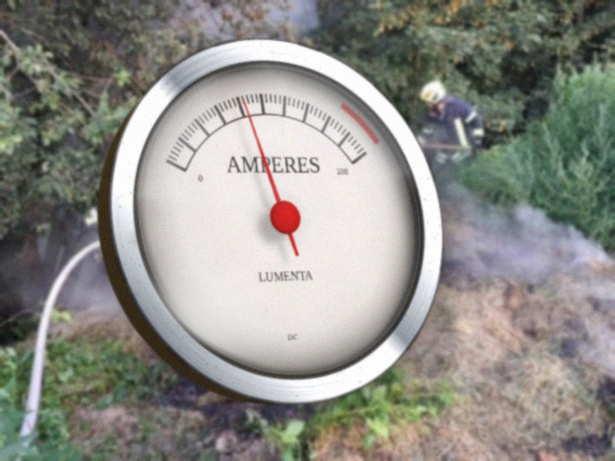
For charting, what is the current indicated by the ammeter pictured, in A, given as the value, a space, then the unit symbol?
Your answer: 40 A
